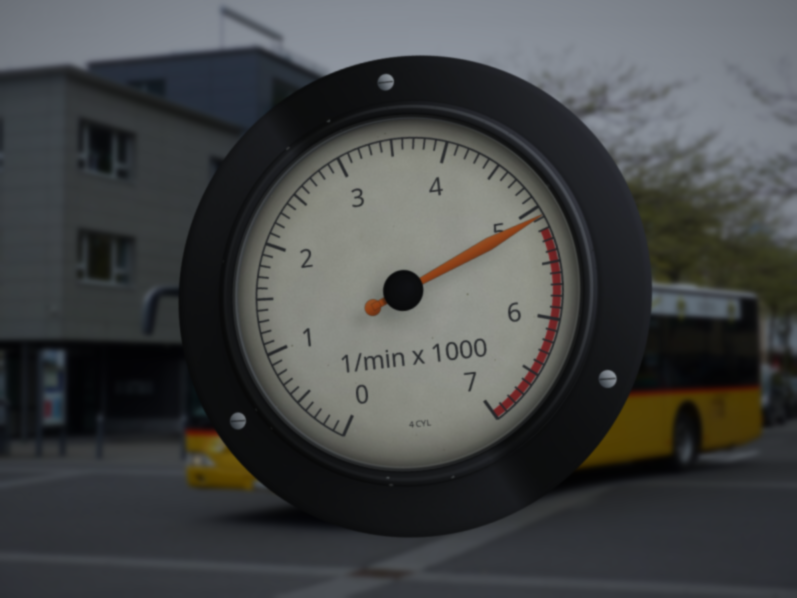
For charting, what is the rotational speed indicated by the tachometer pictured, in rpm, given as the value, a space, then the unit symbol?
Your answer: 5100 rpm
